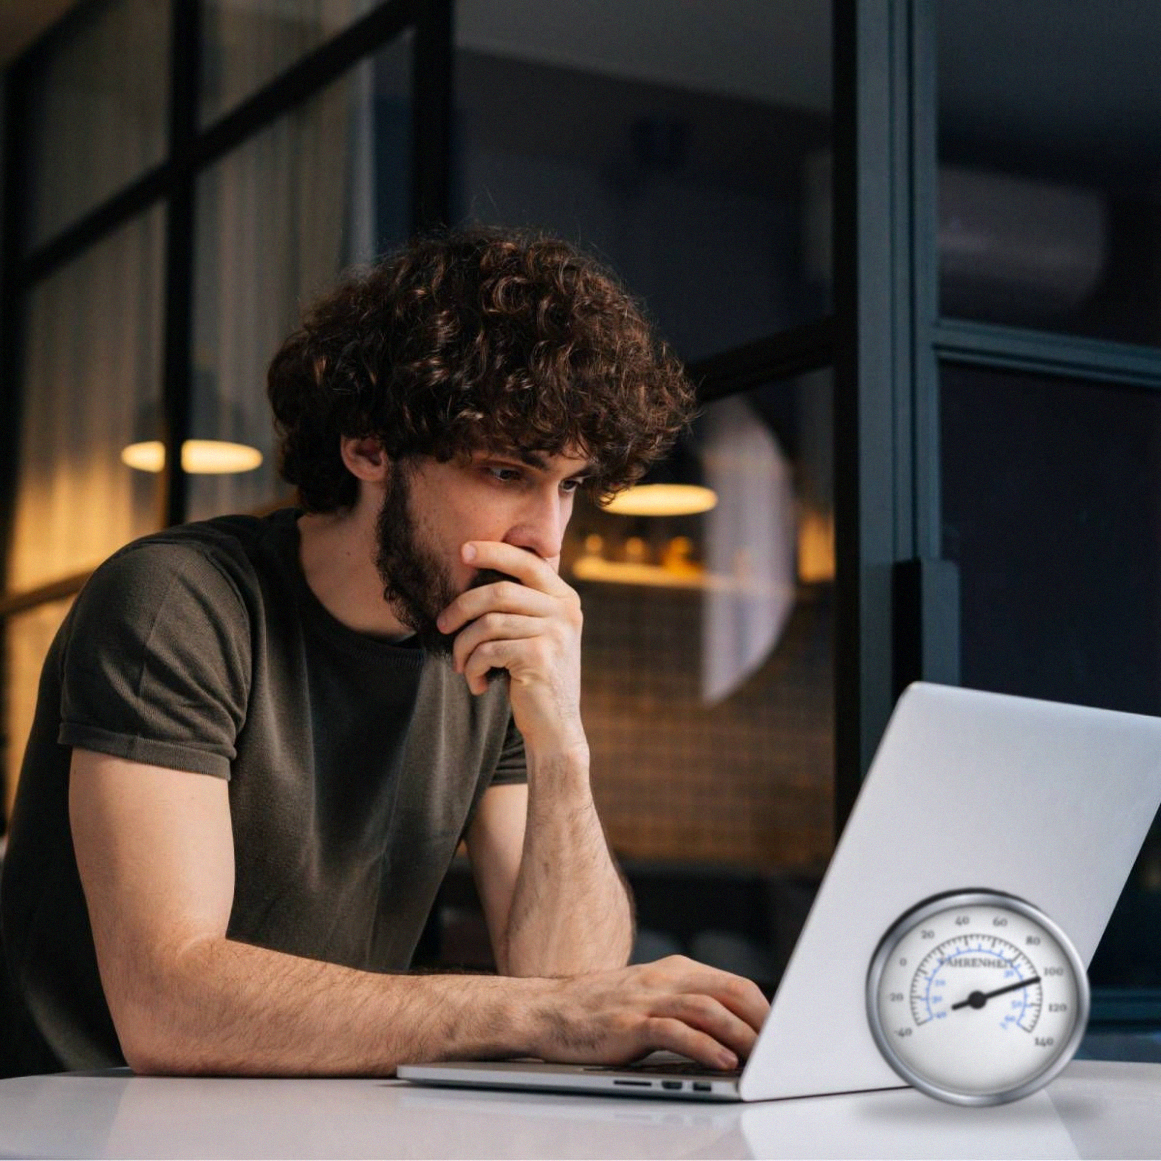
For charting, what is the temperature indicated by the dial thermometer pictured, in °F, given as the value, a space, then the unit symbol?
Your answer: 100 °F
